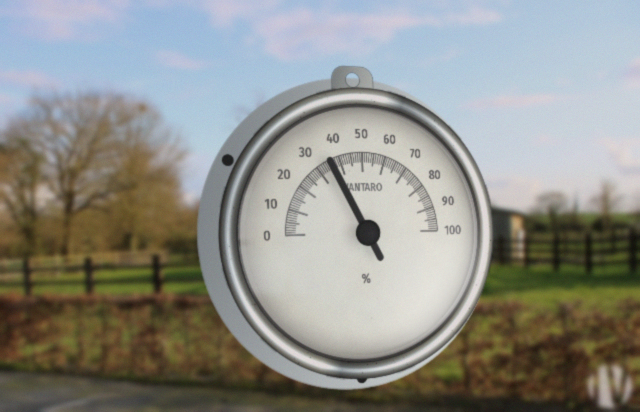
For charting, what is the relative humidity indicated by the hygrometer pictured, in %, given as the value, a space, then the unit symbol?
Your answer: 35 %
